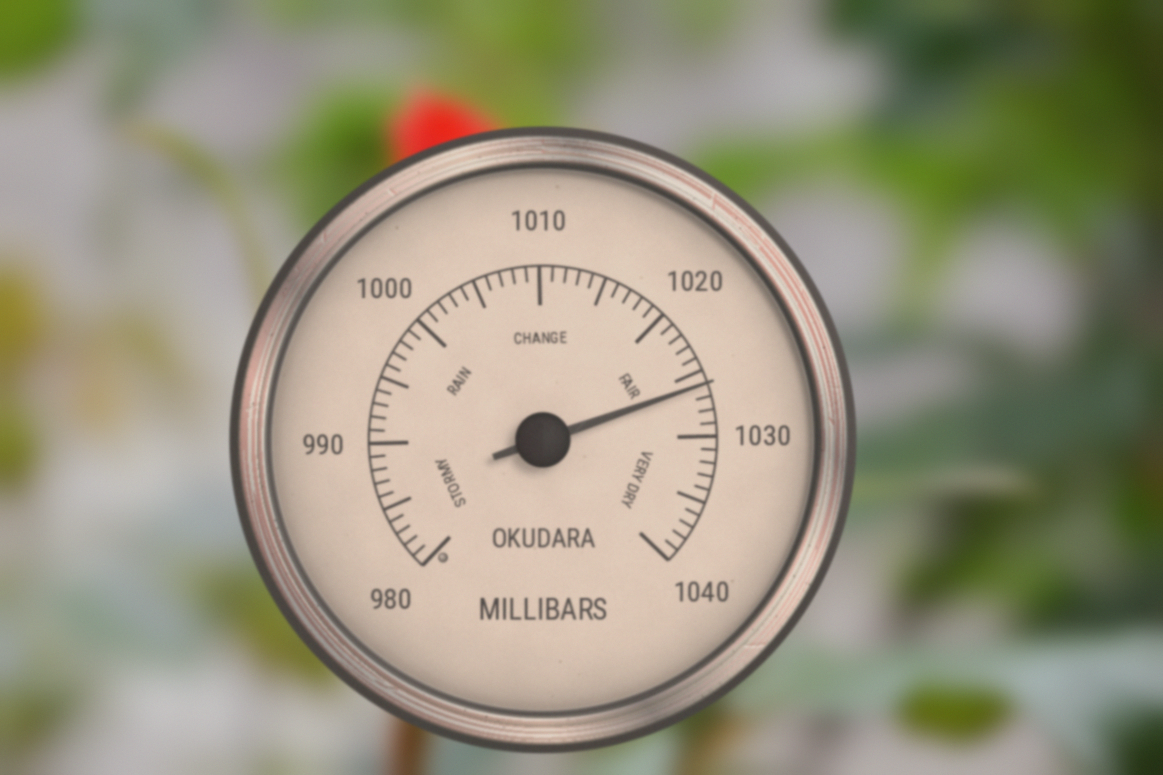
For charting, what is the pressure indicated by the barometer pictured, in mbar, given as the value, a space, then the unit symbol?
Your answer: 1026 mbar
